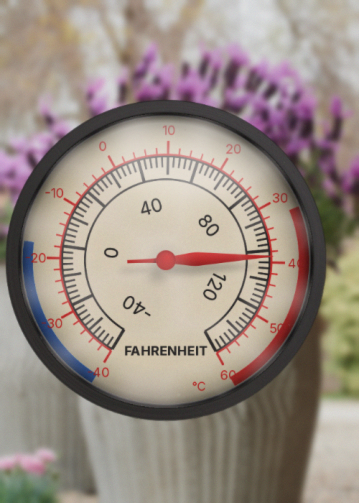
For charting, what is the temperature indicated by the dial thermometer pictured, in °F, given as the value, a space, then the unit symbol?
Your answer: 102 °F
